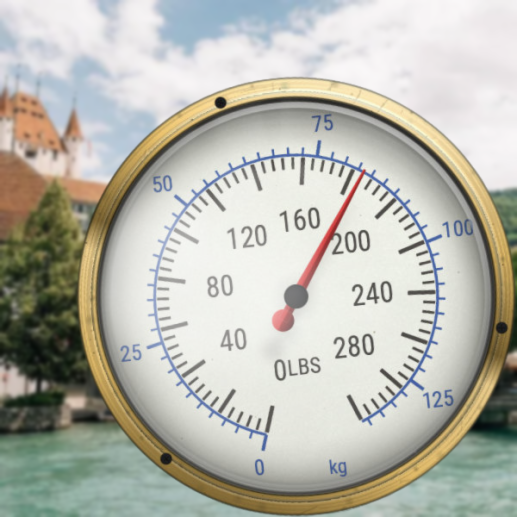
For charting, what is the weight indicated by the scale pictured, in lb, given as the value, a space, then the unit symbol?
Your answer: 184 lb
